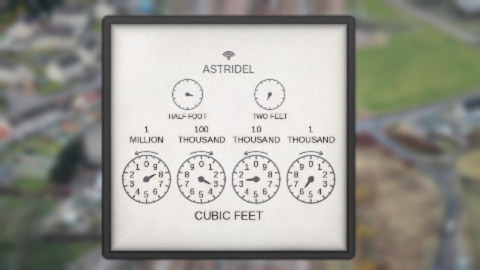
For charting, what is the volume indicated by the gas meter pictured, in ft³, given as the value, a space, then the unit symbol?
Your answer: 832600 ft³
